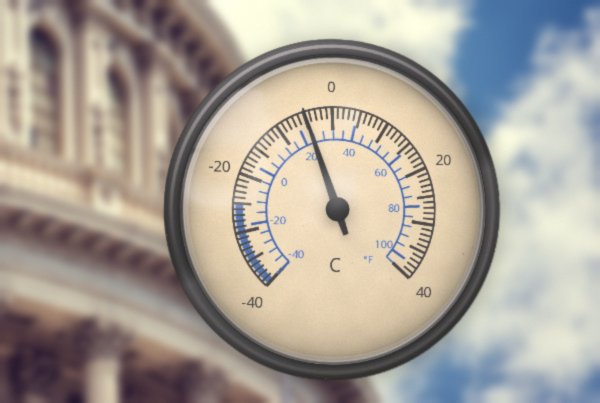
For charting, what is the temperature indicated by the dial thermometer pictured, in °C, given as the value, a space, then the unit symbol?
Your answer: -5 °C
